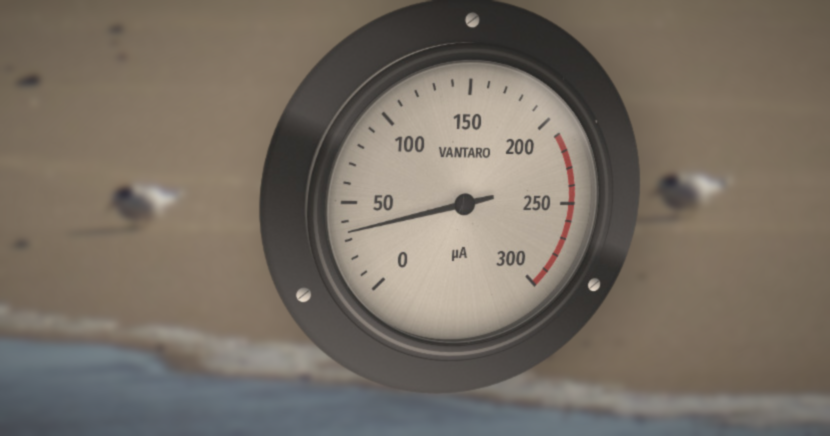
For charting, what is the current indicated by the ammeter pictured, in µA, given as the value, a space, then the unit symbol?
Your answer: 35 µA
